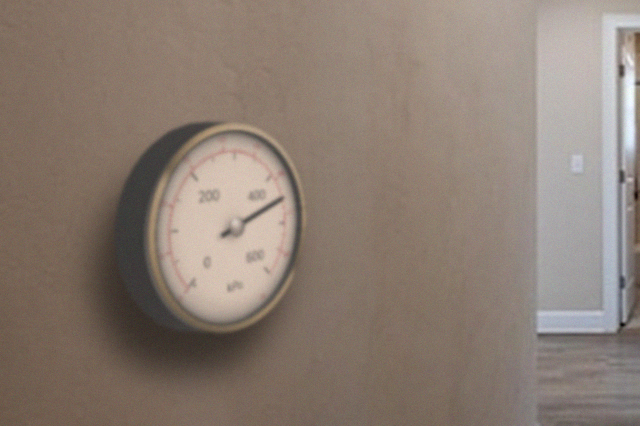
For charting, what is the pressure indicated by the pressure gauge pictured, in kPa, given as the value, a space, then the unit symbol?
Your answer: 450 kPa
